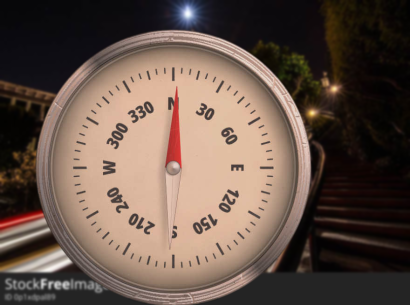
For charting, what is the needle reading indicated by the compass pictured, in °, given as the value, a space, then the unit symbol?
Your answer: 2.5 °
